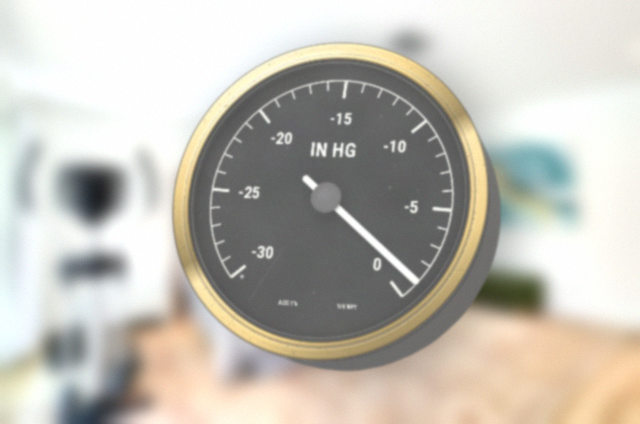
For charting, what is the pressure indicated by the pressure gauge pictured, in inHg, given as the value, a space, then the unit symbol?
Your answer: -1 inHg
